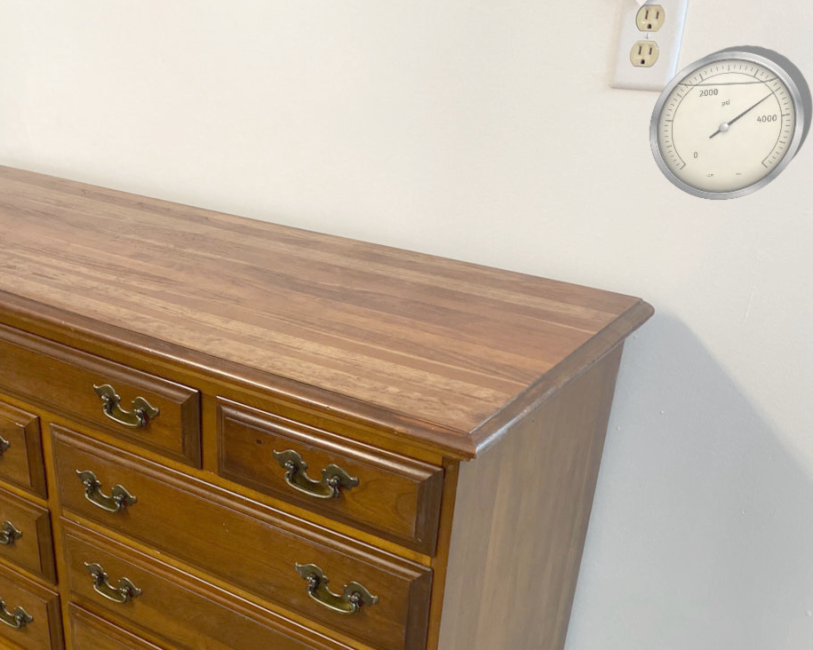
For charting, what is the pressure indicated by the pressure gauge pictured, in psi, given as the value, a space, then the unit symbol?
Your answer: 3500 psi
